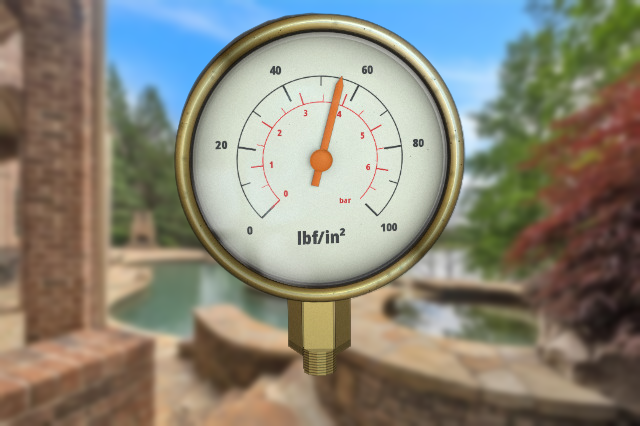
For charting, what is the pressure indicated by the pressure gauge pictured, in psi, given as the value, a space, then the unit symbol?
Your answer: 55 psi
